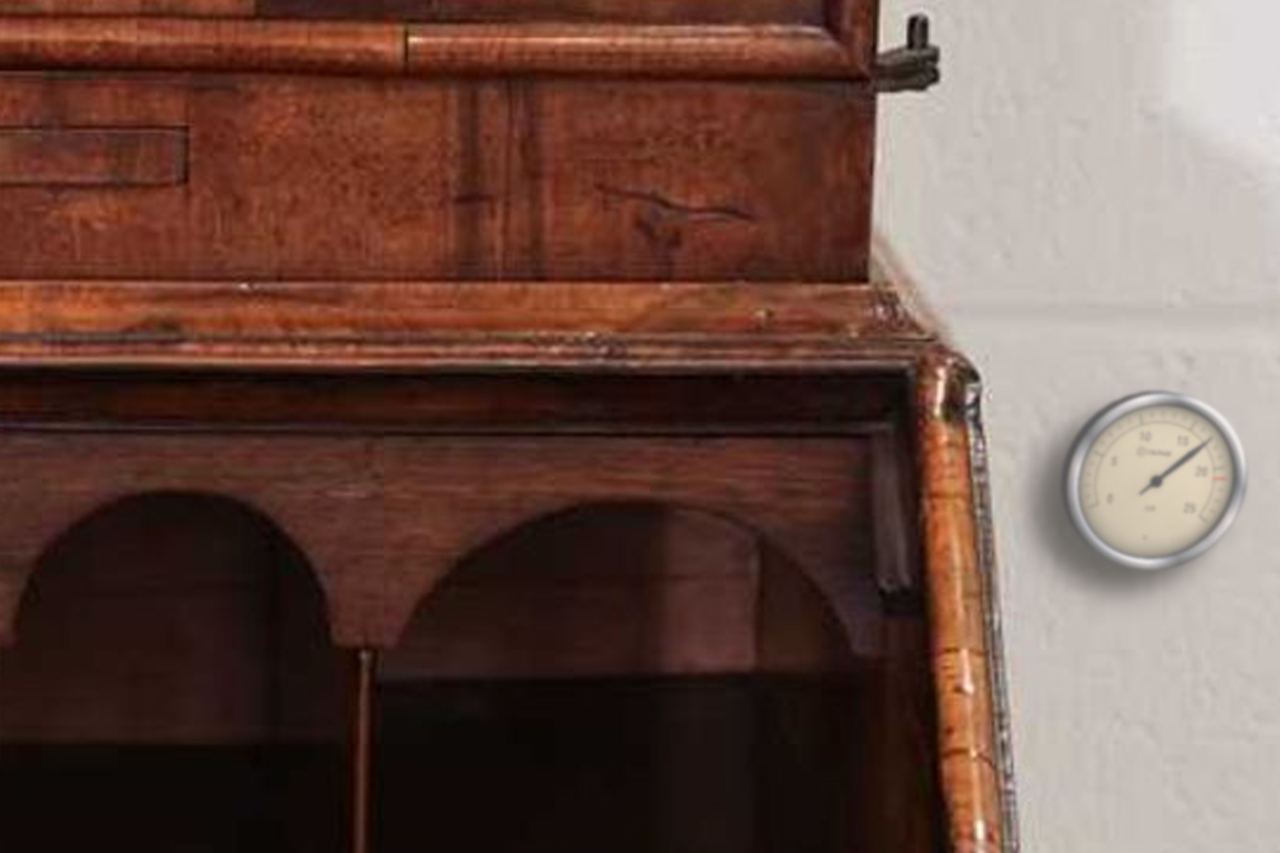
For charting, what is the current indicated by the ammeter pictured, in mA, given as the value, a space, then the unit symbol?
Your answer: 17 mA
